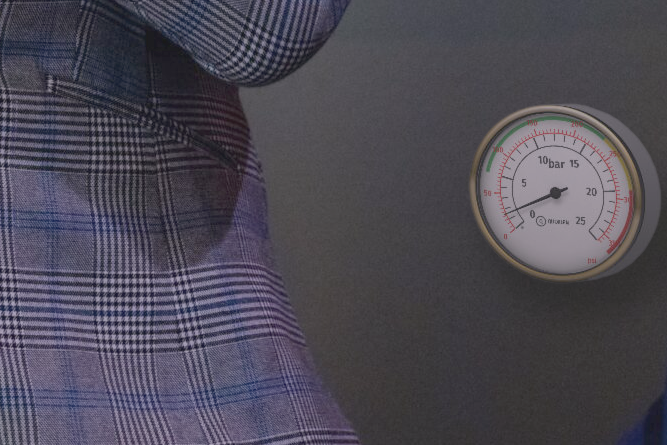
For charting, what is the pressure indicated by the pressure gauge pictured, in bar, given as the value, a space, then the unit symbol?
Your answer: 1.5 bar
